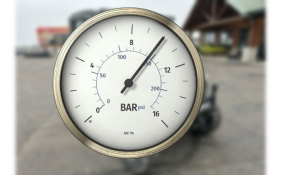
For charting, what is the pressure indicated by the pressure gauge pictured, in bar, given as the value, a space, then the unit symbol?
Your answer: 10 bar
